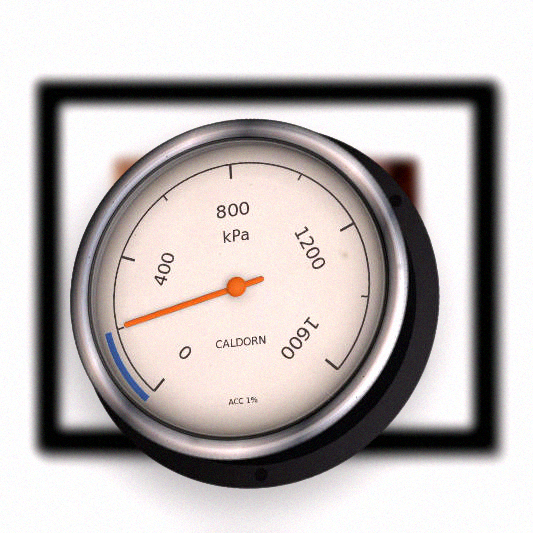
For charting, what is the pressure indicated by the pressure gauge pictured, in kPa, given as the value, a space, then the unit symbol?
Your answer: 200 kPa
